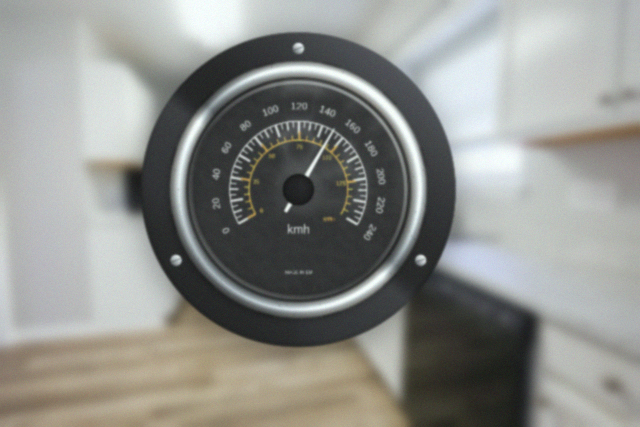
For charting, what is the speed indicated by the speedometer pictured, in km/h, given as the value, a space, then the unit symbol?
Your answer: 150 km/h
